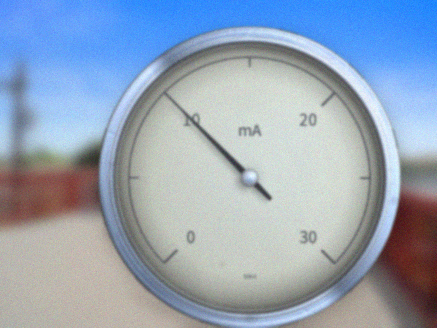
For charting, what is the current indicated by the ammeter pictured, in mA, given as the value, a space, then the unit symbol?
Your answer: 10 mA
